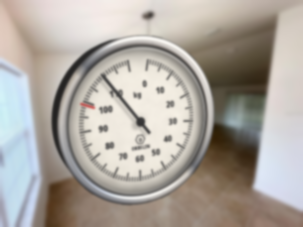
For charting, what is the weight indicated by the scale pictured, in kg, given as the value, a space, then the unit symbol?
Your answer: 110 kg
